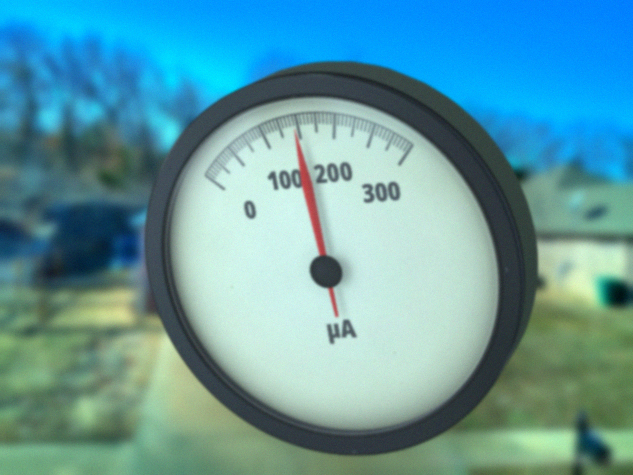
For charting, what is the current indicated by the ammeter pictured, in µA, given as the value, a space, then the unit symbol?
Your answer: 150 µA
